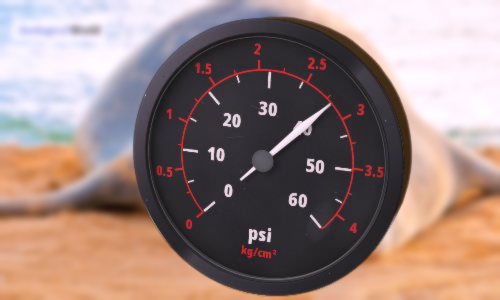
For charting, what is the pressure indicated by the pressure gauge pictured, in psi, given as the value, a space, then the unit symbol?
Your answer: 40 psi
